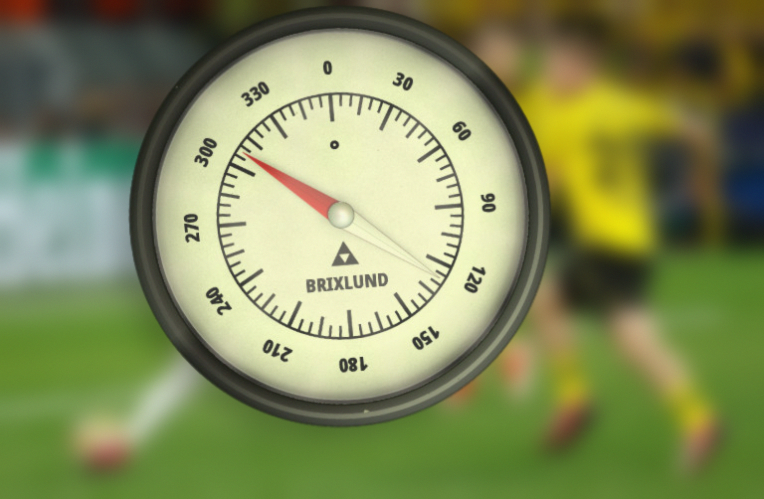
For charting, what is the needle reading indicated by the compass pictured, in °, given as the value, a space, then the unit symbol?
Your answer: 307.5 °
